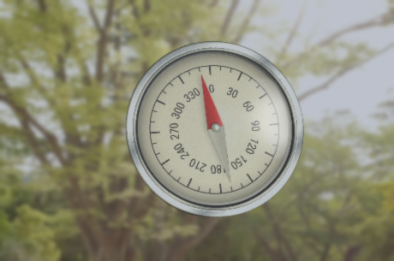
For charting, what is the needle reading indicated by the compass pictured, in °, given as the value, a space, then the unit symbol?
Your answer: 350 °
